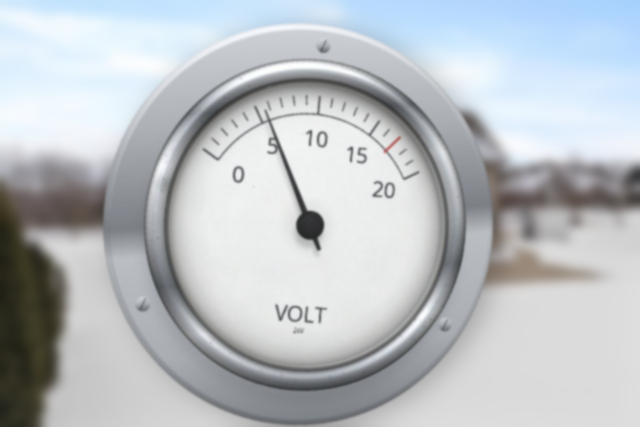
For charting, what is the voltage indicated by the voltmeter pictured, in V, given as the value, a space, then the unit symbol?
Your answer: 5.5 V
